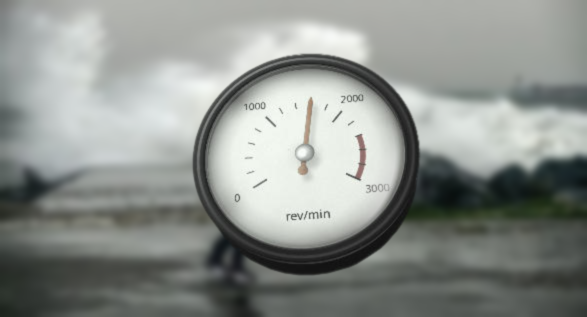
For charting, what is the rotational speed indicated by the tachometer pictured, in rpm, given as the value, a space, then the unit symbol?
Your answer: 1600 rpm
